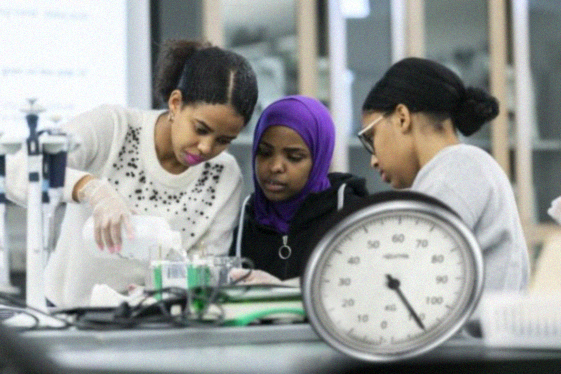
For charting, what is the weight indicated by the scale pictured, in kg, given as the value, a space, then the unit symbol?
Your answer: 110 kg
